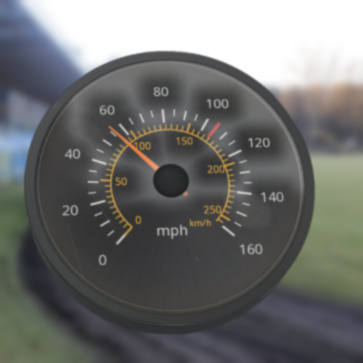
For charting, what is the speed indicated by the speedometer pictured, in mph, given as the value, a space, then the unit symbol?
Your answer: 55 mph
